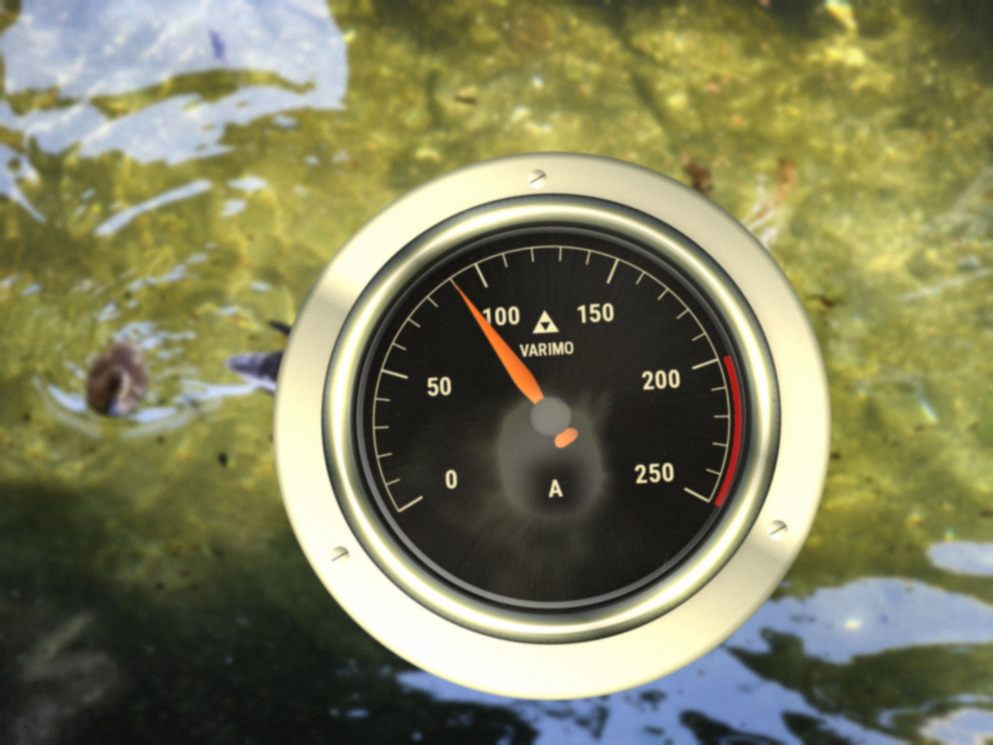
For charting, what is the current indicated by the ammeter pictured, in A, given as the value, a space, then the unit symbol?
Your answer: 90 A
